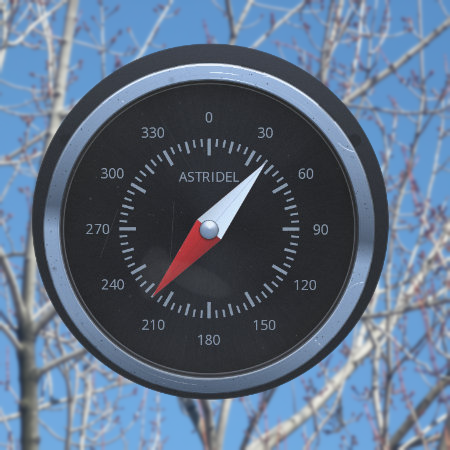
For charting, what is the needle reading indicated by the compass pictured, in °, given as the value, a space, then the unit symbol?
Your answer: 220 °
